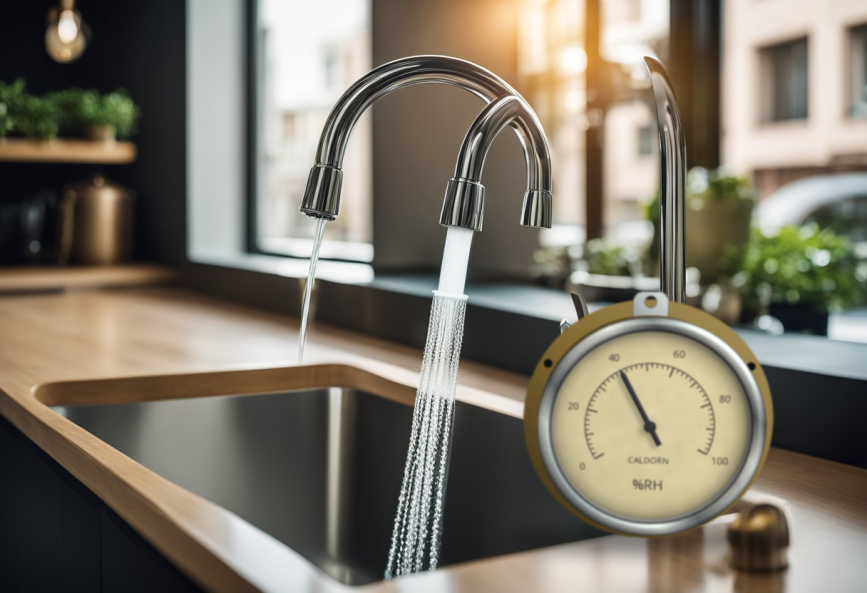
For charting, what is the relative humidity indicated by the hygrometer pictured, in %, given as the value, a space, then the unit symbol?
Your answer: 40 %
